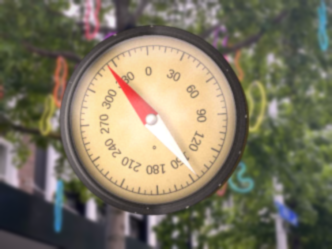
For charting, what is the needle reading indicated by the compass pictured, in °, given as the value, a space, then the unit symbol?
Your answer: 325 °
